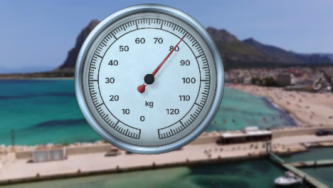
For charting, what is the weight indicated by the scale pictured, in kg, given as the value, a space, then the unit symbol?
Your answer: 80 kg
